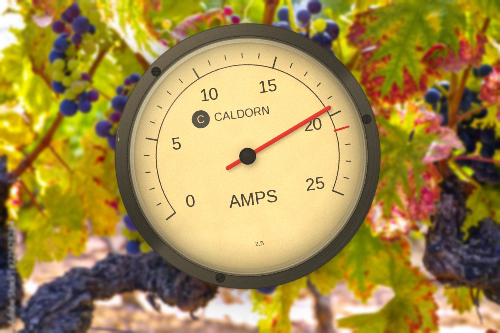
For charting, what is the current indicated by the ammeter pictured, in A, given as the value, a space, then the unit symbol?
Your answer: 19.5 A
